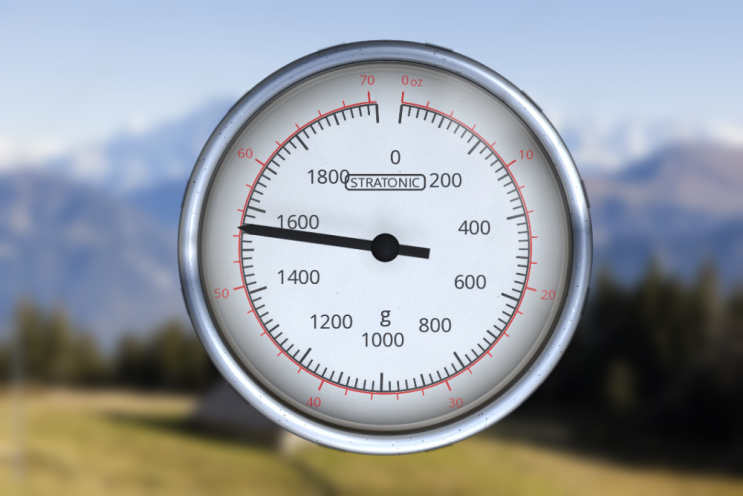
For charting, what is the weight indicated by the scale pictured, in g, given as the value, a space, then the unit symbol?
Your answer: 1550 g
